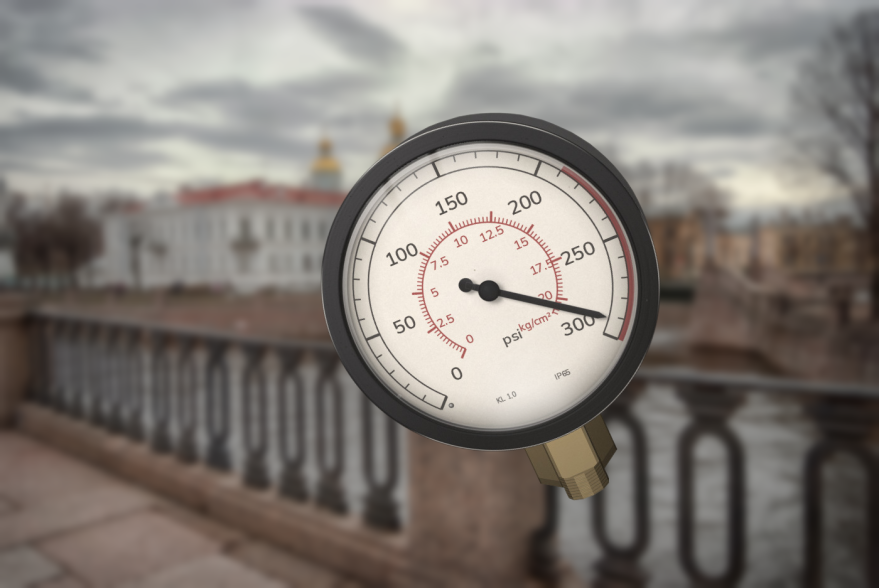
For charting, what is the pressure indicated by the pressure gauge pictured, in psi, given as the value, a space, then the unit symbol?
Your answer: 290 psi
